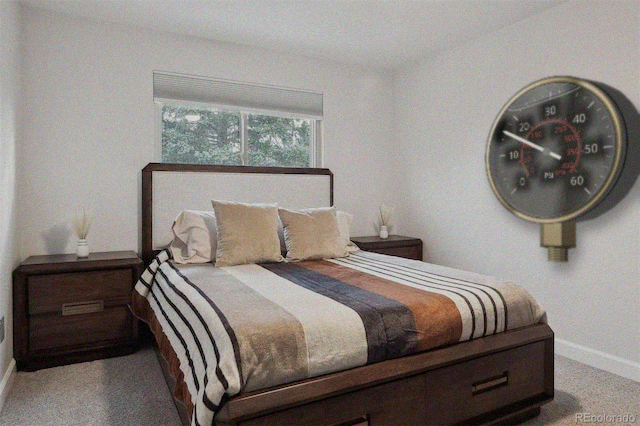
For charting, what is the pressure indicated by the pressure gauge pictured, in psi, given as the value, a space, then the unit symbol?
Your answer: 16 psi
